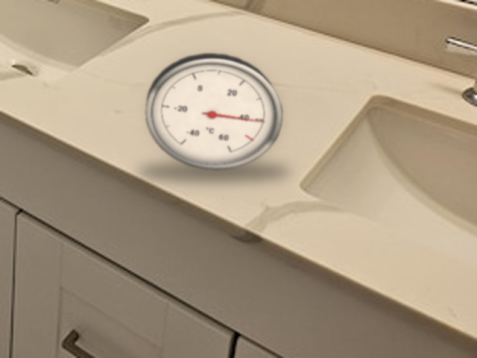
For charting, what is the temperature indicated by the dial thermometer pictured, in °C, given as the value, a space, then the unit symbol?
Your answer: 40 °C
